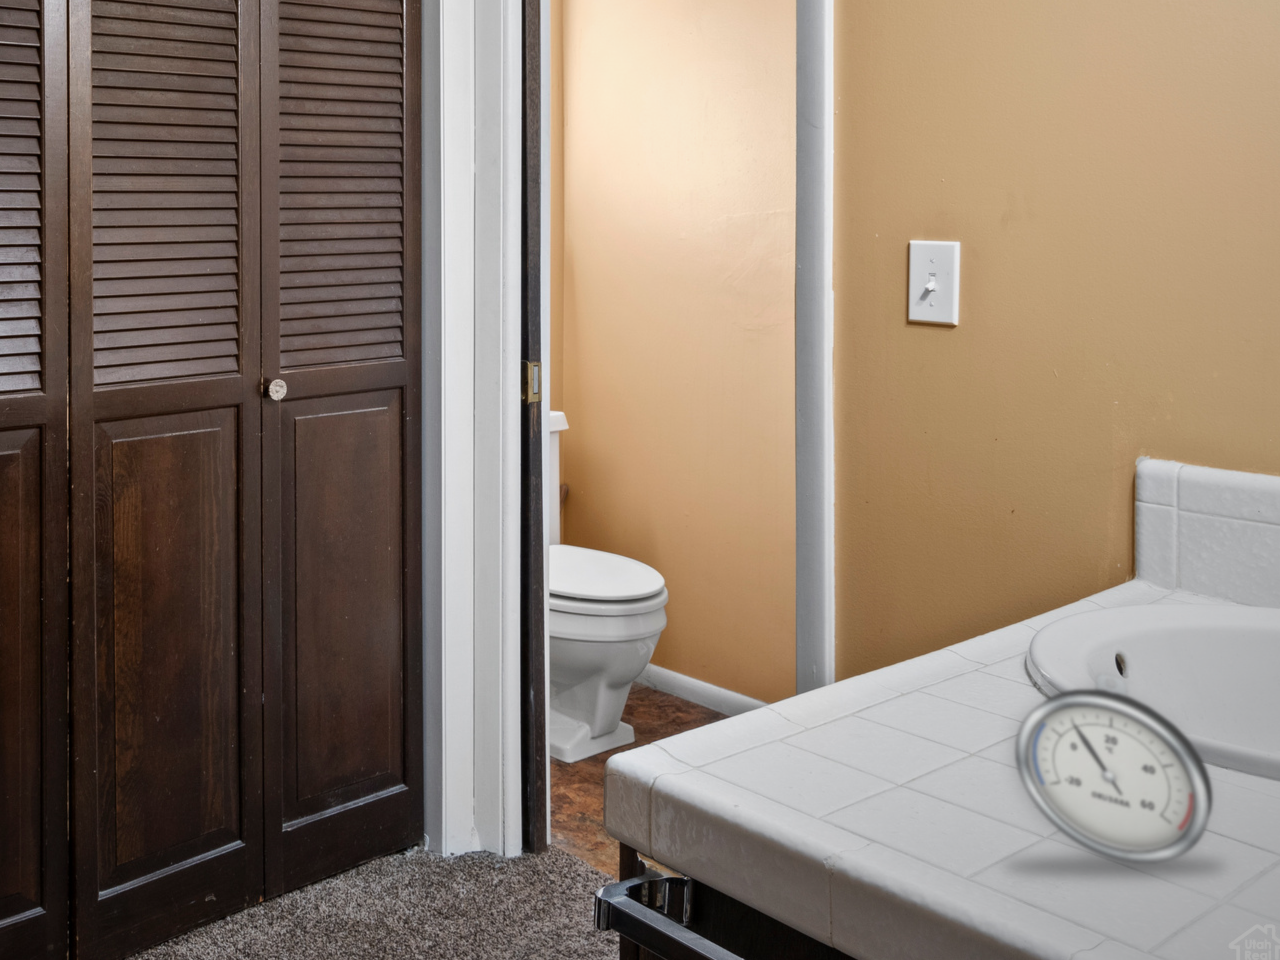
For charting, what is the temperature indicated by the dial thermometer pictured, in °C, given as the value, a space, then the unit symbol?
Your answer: 8 °C
